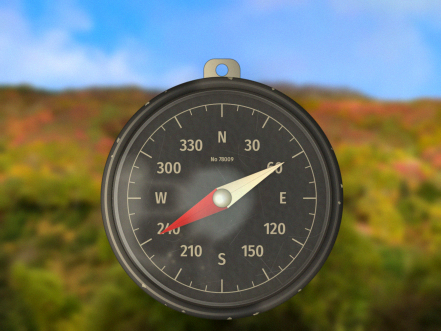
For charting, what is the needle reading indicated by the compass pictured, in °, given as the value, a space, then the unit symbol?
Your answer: 240 °
